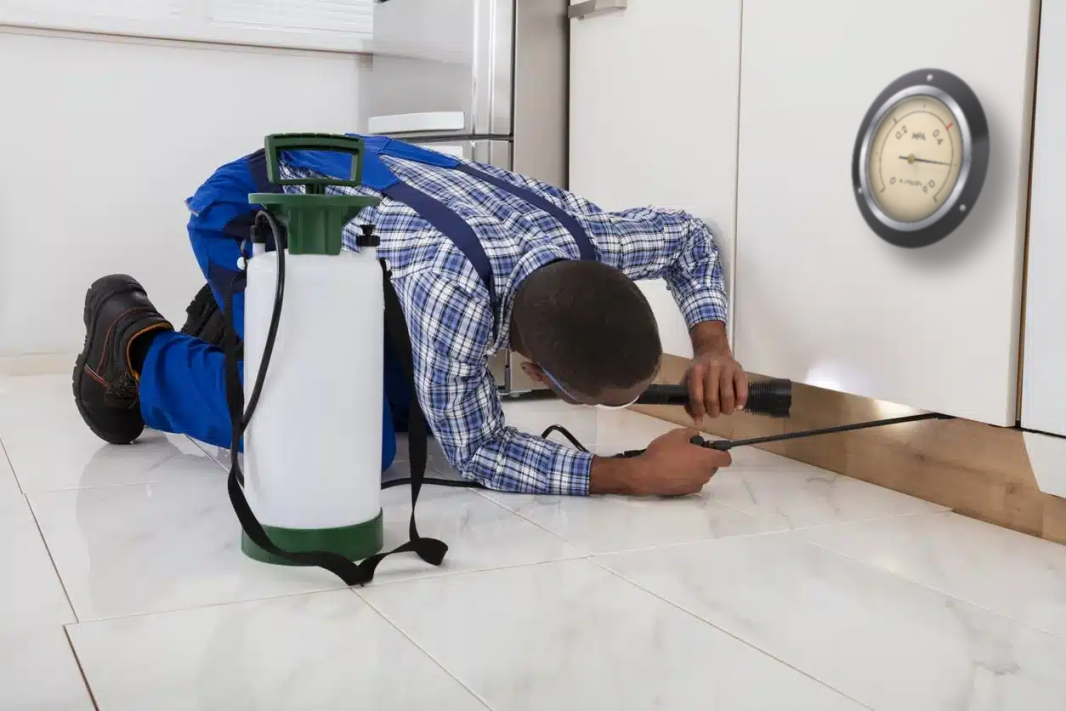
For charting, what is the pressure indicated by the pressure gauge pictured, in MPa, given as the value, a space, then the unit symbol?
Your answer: 0.5 MPa
